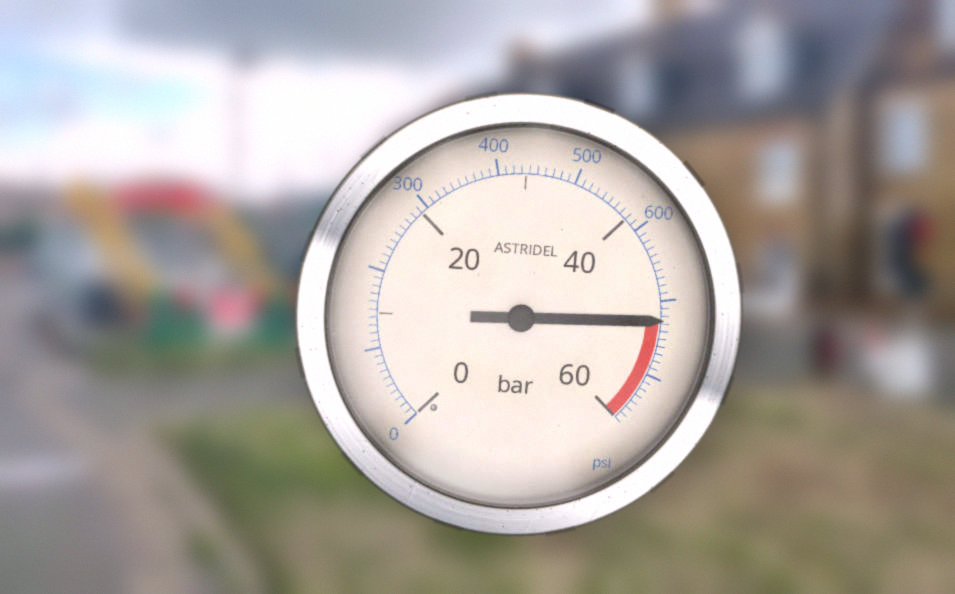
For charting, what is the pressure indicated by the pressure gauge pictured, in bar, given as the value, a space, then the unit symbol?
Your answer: 50 bar
